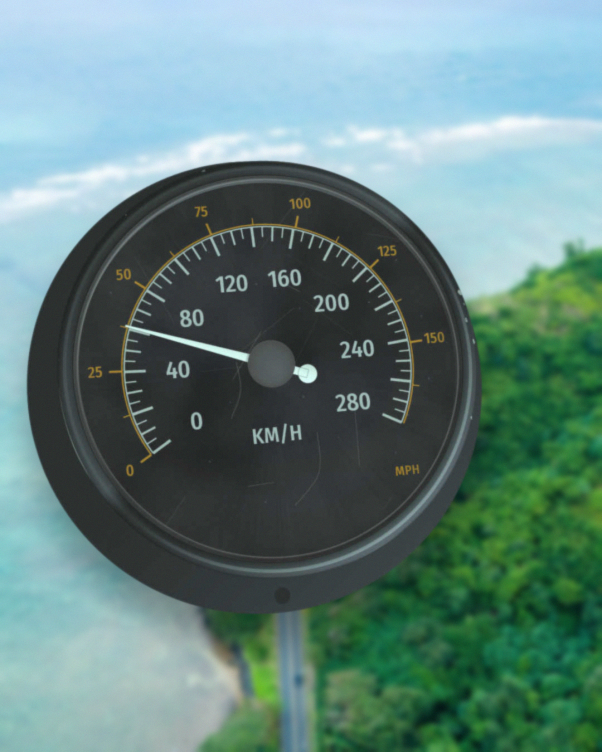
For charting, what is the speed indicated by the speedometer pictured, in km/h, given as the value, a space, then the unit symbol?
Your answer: 60 km/h
